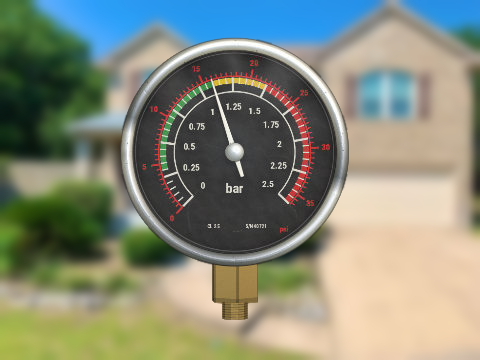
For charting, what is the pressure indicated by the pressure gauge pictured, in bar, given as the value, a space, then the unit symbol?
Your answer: 1.1 bar
